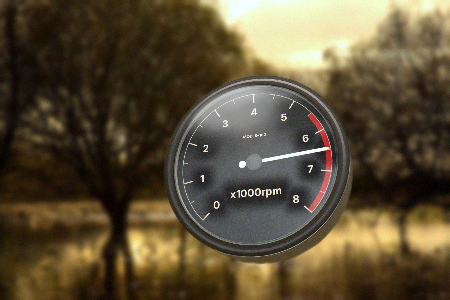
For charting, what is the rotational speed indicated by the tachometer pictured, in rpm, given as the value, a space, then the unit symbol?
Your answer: 6500 rpm
